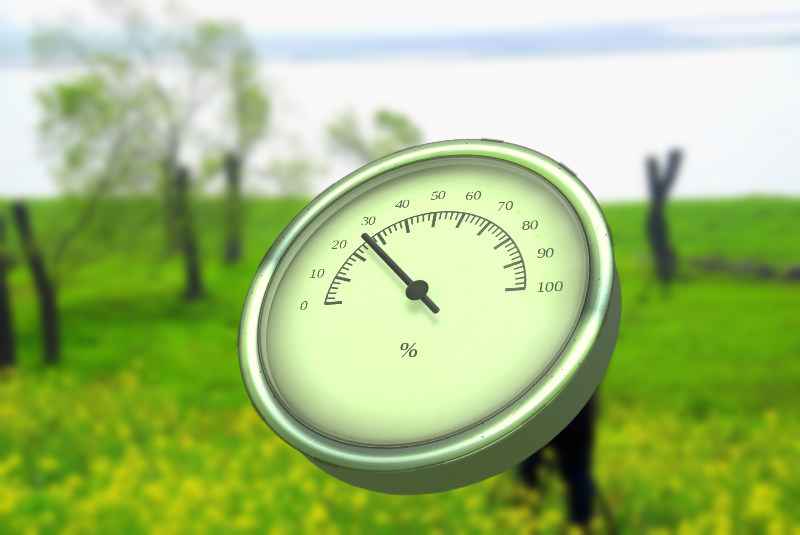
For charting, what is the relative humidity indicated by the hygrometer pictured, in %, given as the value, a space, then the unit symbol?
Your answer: 26 %
